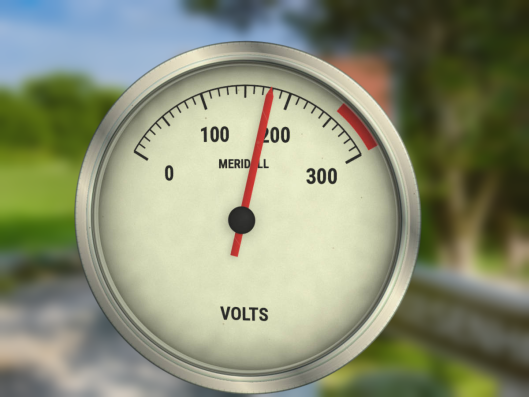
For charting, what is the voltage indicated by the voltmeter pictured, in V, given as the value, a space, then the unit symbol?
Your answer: 180 V
